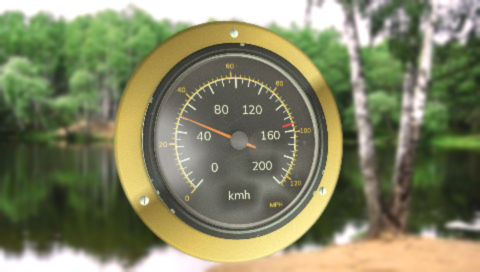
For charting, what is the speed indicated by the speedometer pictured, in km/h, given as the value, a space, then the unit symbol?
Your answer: 50 km/h
